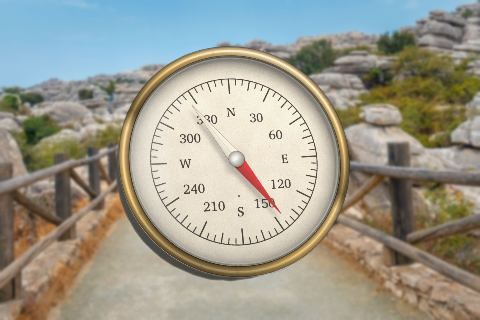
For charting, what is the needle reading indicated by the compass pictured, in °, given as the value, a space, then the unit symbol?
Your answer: 145 °
